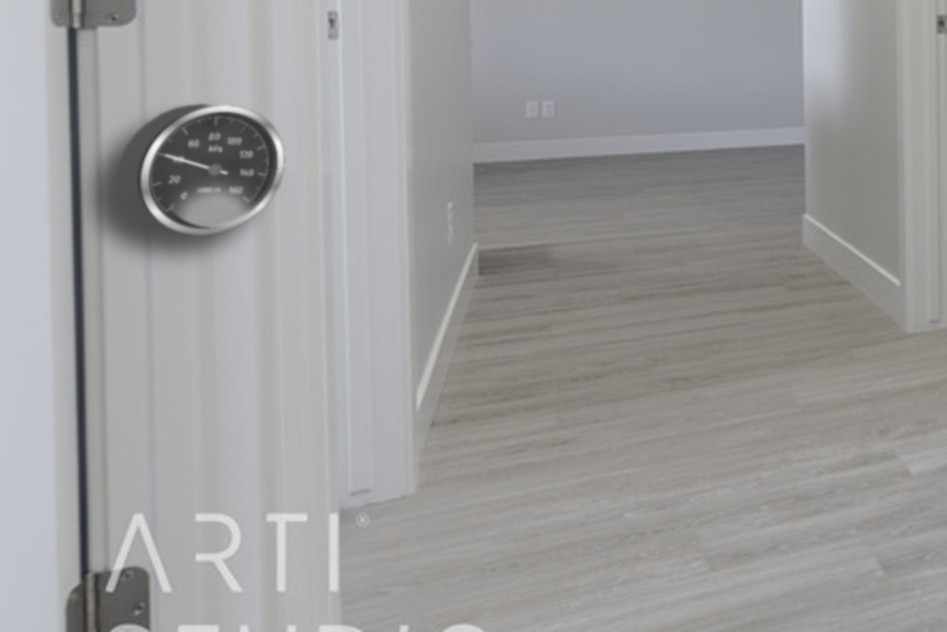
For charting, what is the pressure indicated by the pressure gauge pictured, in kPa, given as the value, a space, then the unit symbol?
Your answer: 40 kPa
